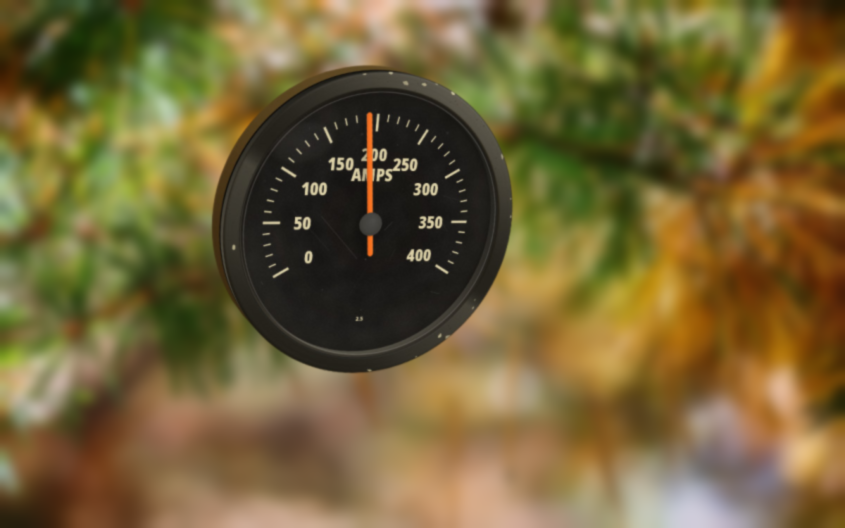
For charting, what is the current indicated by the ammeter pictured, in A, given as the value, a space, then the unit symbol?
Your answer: 190 A
